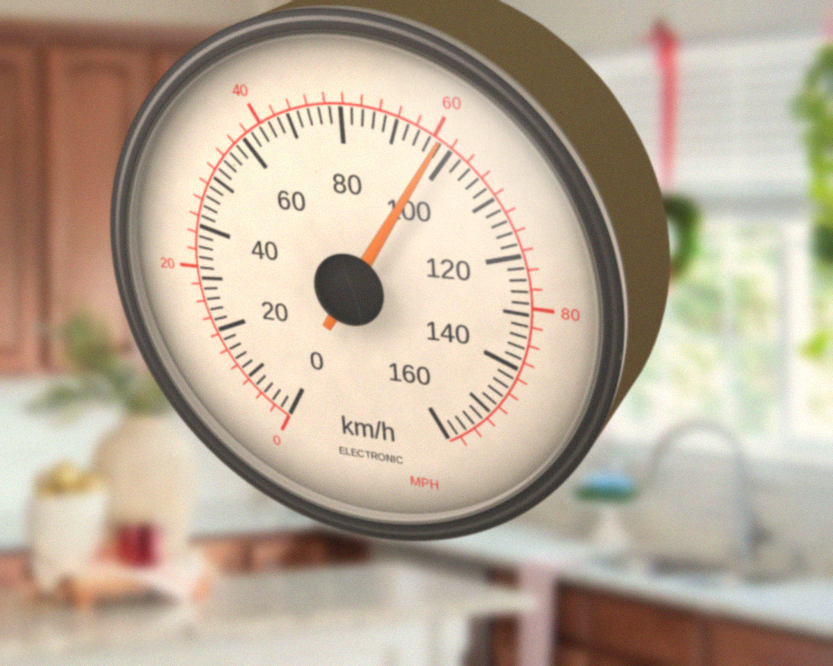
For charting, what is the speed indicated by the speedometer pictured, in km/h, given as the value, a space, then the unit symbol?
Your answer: 98 km/h
